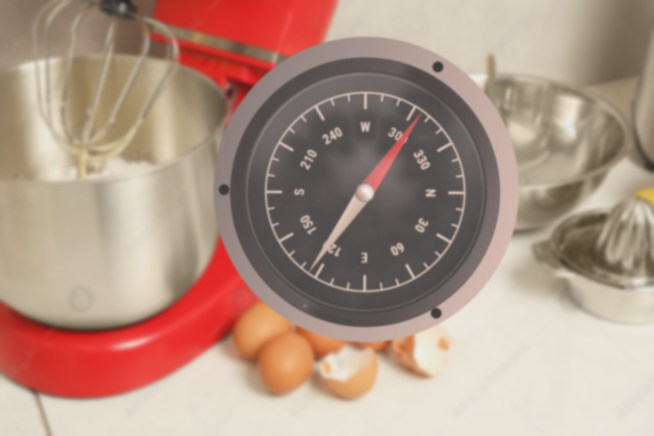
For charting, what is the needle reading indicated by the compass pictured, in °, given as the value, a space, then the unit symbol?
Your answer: 305 °
